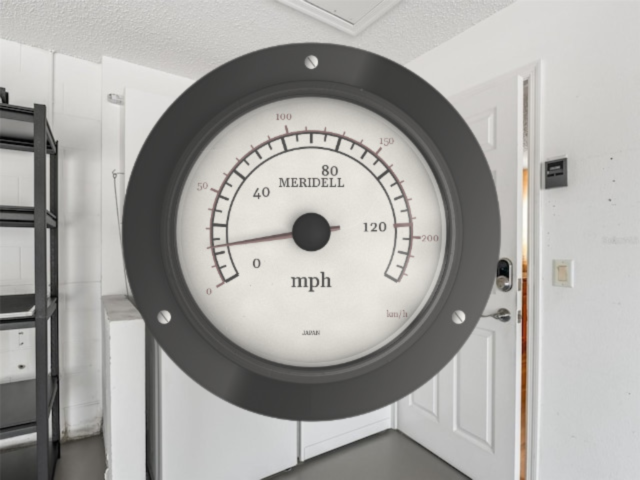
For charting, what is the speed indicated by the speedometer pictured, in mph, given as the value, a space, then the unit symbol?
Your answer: 12.5 mph
